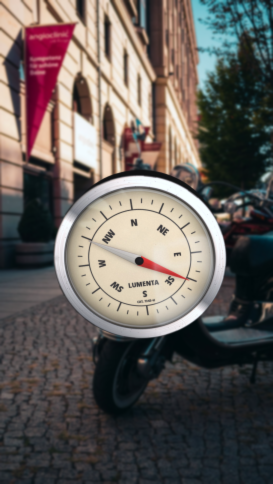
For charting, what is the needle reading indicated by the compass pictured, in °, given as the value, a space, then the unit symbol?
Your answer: 120 °
